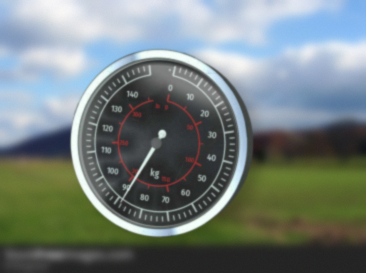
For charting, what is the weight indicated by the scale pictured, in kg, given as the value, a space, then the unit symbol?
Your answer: 88 kg
